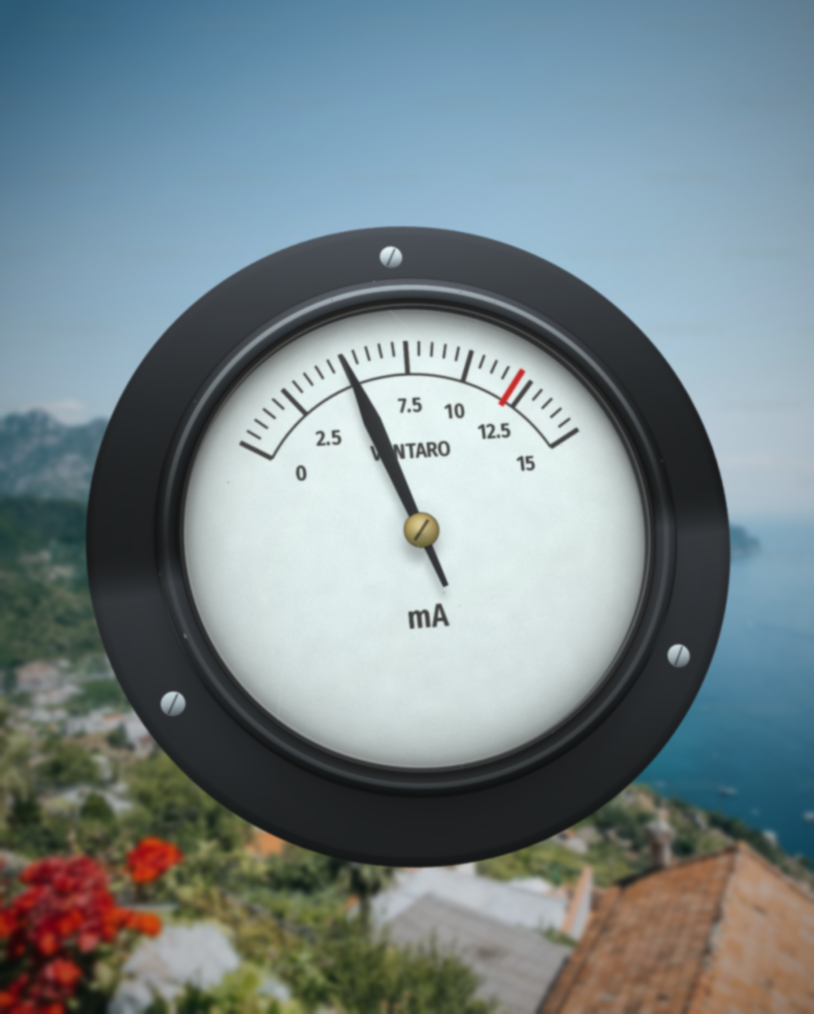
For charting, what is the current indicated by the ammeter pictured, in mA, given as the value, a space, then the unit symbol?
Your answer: 5 mA
